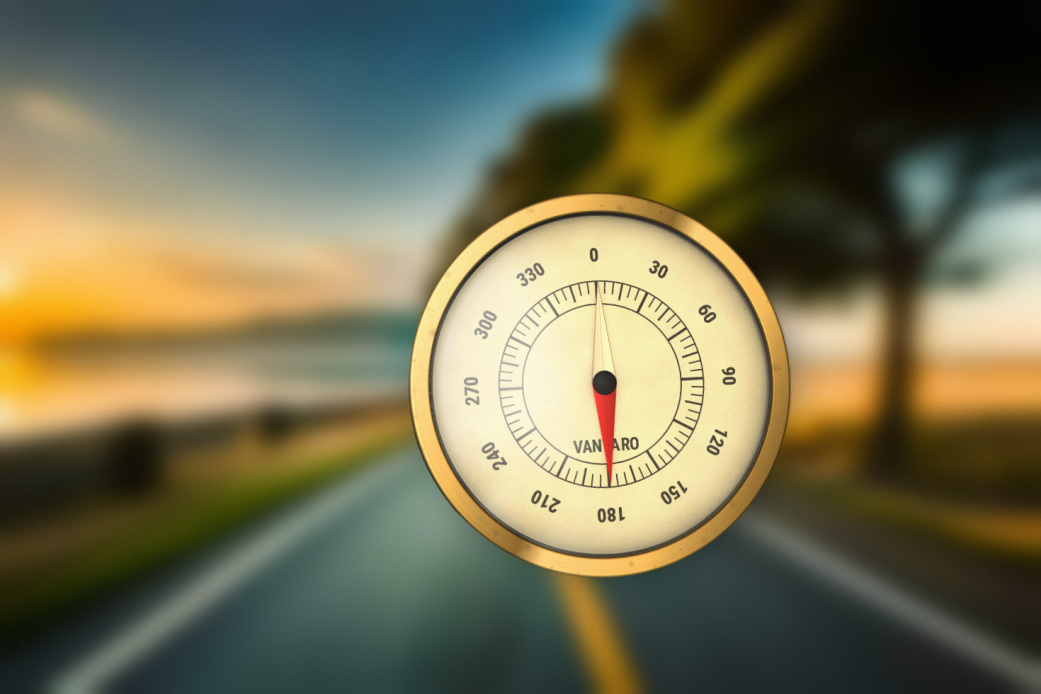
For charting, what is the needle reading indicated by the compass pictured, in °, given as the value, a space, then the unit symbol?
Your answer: 180 °
